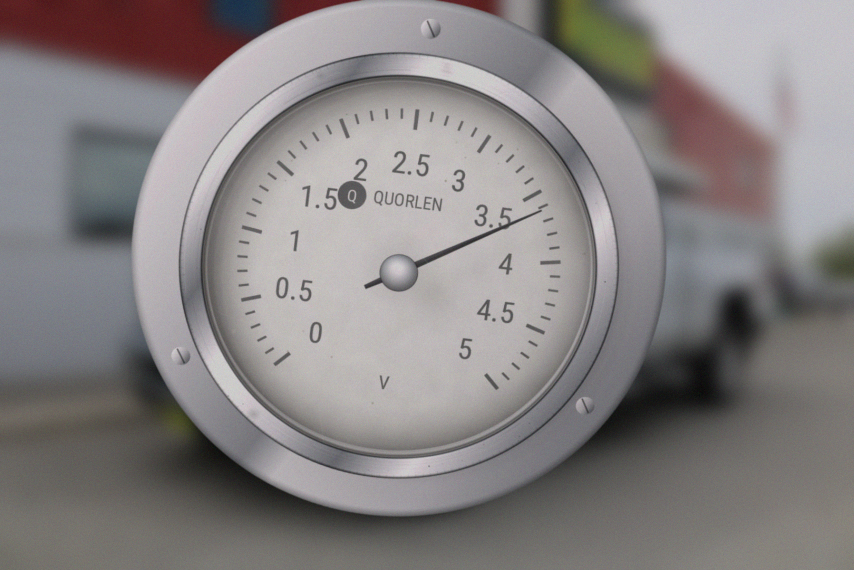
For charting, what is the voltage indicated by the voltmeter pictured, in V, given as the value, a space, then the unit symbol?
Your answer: 3.6 V
